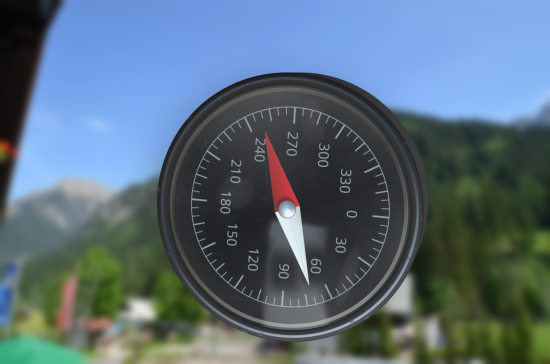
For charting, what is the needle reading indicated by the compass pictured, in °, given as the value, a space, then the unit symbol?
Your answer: 250 °
